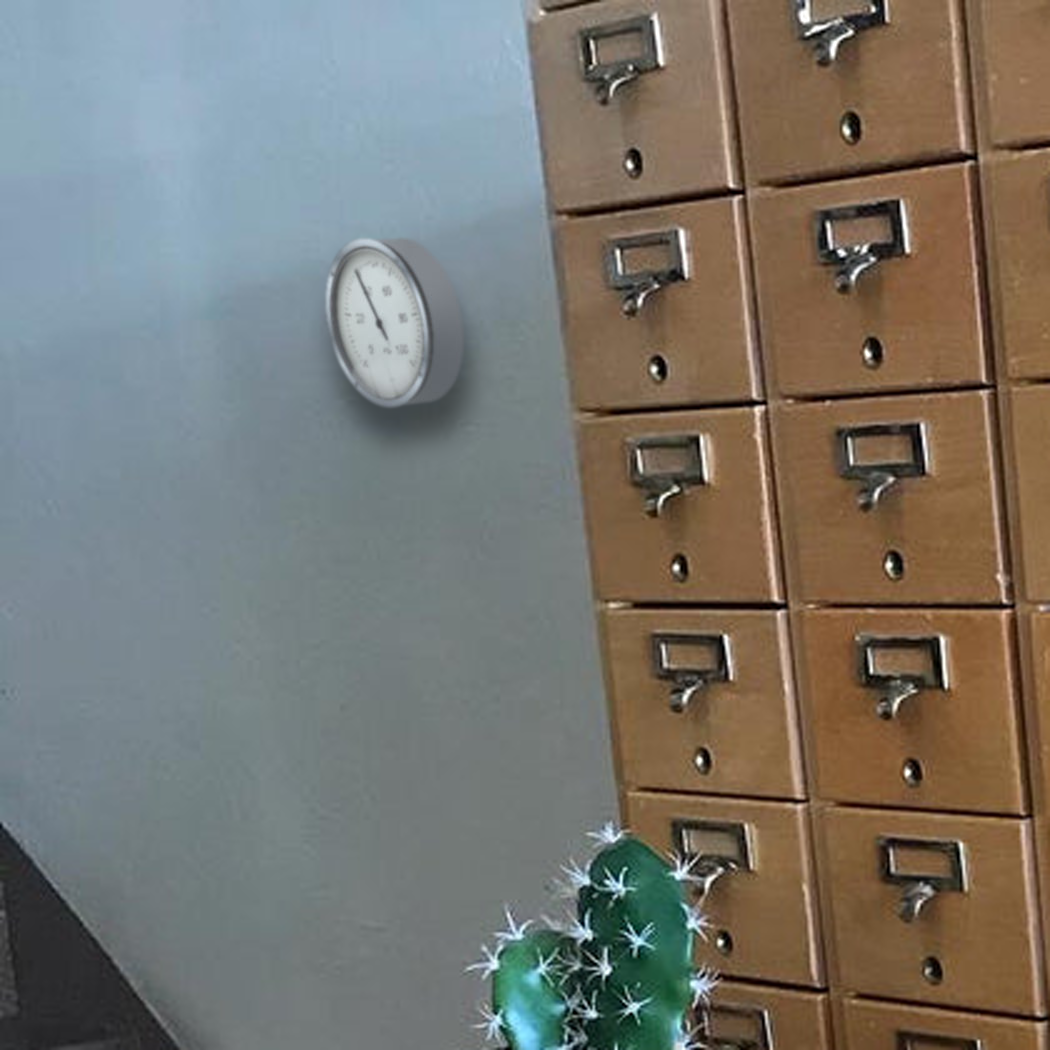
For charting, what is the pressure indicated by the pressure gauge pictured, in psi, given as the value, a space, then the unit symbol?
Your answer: 40 psi
